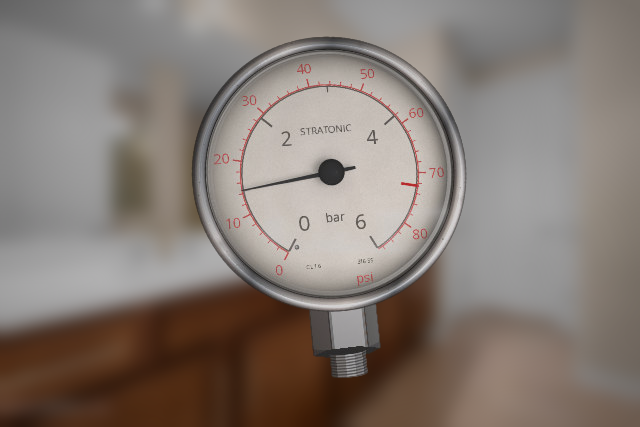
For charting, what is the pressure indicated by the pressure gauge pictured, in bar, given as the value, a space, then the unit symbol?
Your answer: 1 bar
